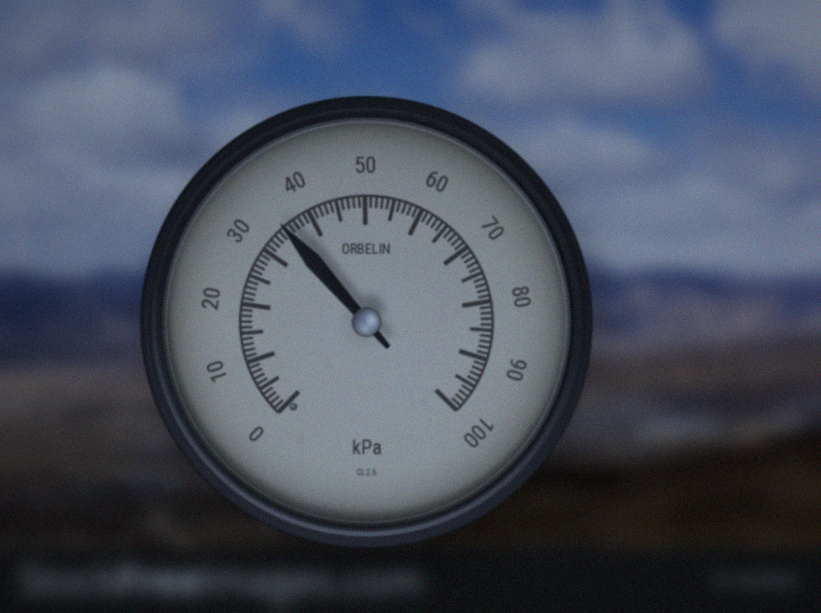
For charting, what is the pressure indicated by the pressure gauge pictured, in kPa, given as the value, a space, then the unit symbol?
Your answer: 35 kPa
